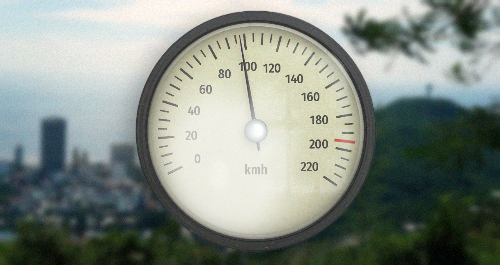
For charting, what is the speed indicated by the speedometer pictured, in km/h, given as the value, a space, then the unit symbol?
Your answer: 97.5 km/h
